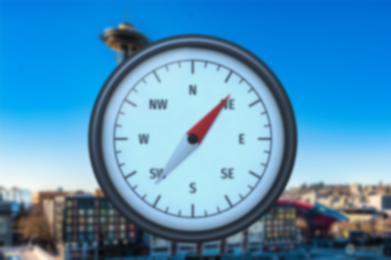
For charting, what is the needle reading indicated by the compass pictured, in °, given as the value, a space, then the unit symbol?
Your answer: 40 °
